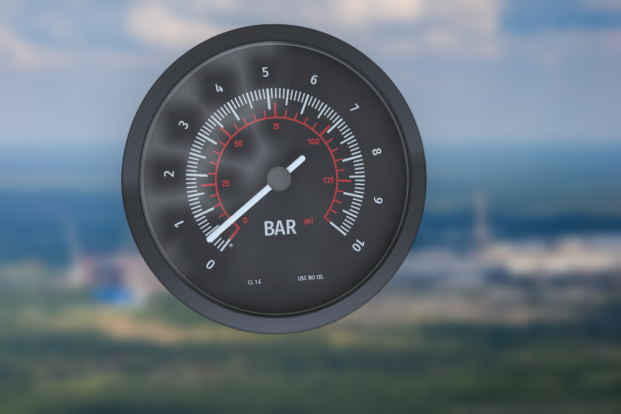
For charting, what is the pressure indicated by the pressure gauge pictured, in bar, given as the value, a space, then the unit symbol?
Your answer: 0.4 bar
